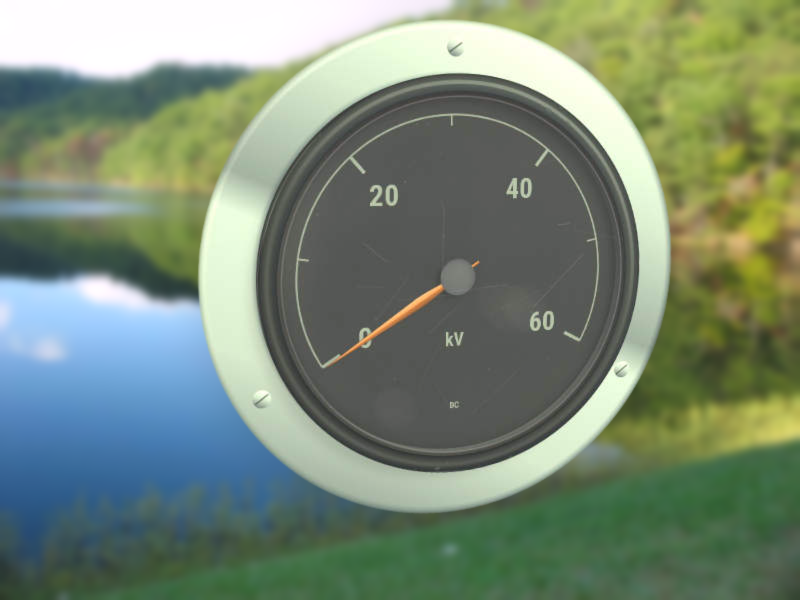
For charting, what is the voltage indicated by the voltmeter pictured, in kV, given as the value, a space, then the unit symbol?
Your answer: 0 kV
